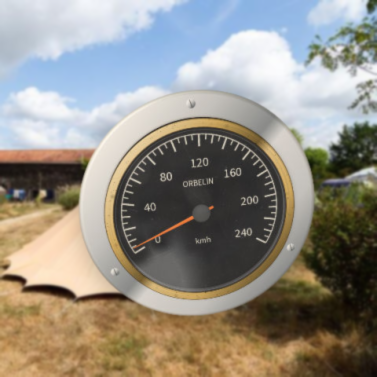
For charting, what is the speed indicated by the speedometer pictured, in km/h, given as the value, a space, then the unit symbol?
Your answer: 5 km/h
